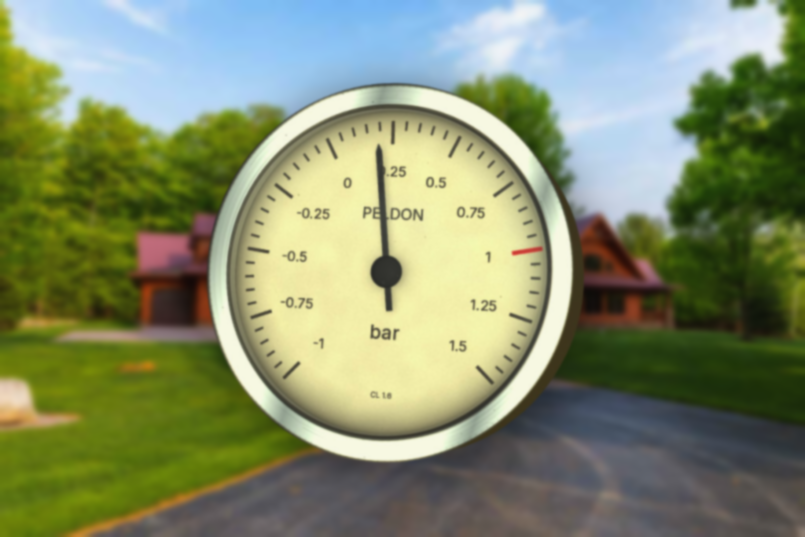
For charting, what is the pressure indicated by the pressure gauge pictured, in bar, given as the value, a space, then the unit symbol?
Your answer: 0.2 bar
